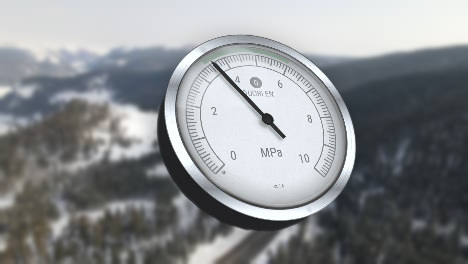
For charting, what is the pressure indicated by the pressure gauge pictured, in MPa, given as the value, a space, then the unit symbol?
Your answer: 3.5 MPa
